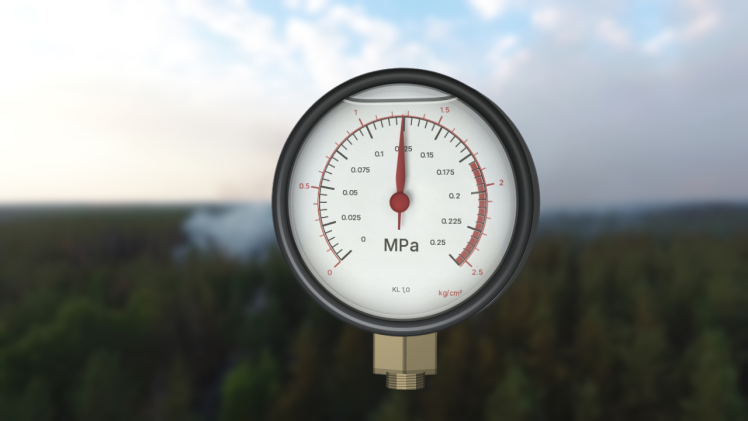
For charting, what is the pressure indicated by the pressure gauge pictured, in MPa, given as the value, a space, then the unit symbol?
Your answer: 0.125 MPa
